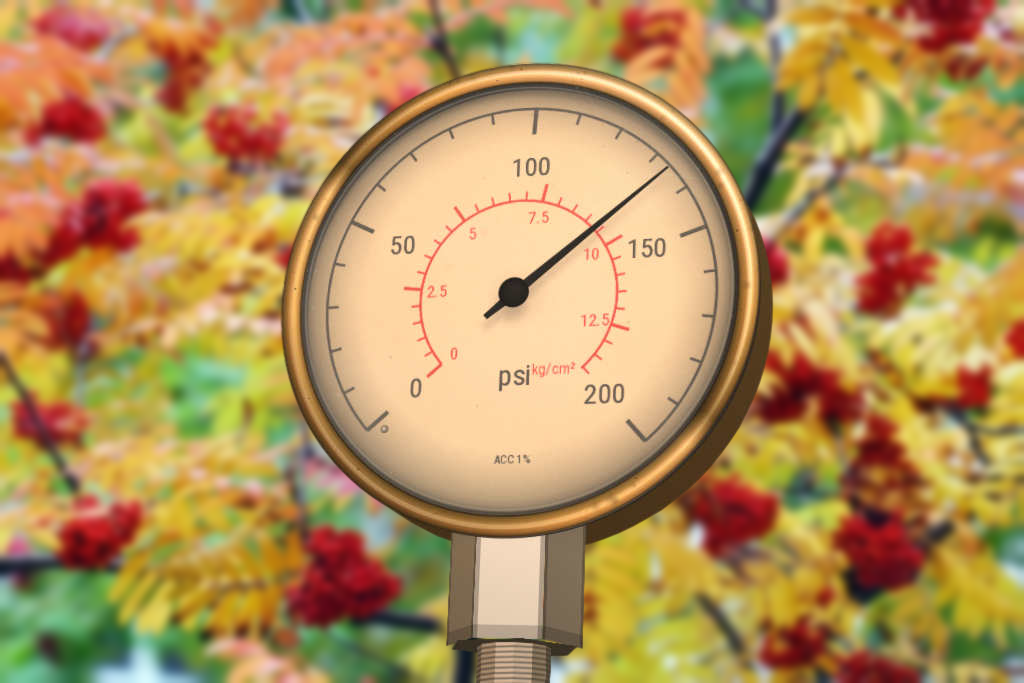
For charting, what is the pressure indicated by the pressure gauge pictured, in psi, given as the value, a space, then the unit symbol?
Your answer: 135 psi
